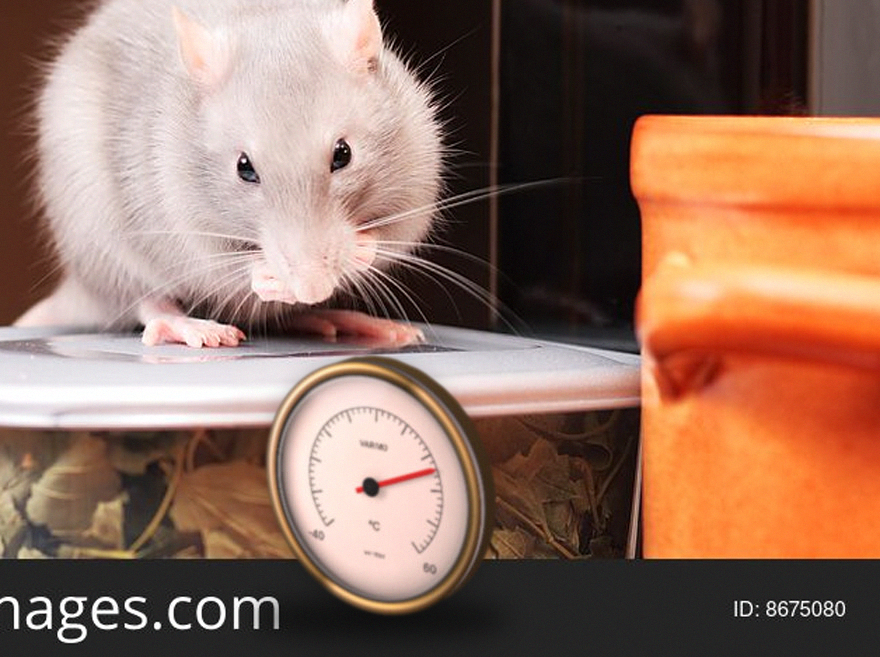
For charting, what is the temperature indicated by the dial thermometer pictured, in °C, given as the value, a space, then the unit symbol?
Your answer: 34 °C
